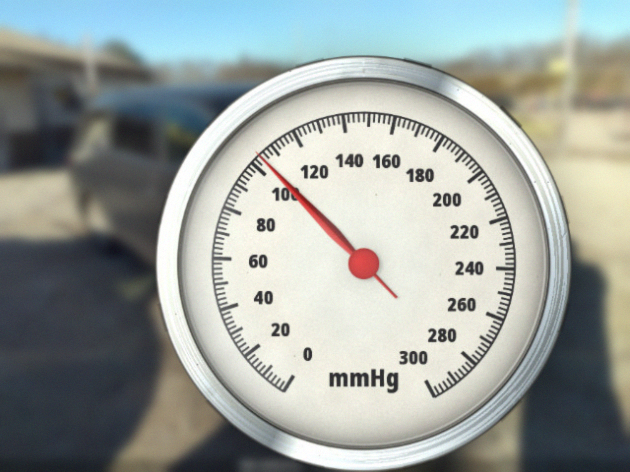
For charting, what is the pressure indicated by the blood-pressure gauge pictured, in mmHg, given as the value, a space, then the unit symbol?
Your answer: 104 mmHg
